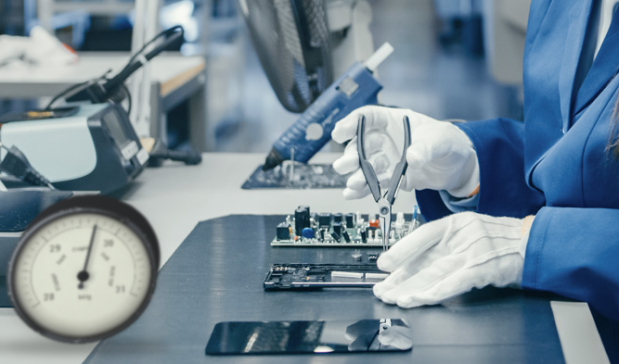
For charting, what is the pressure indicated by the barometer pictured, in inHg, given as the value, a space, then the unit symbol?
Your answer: 29.7 inHg
